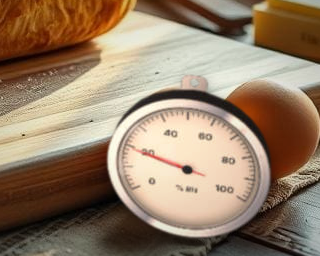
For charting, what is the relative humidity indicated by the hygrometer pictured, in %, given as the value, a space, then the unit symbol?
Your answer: 20 %
